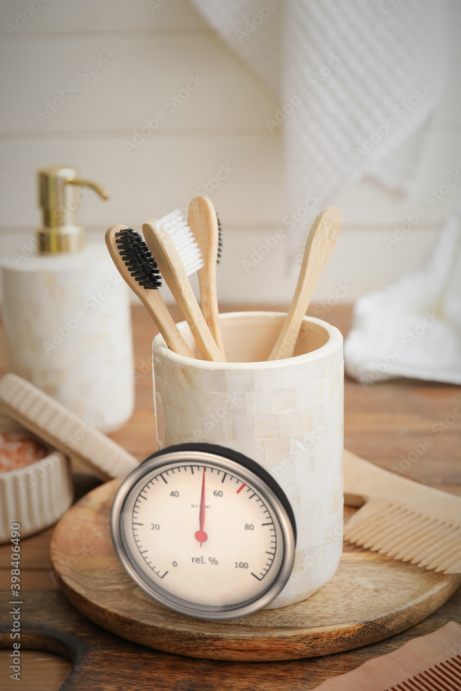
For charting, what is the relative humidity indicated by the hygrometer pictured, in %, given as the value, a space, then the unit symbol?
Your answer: 54 %
